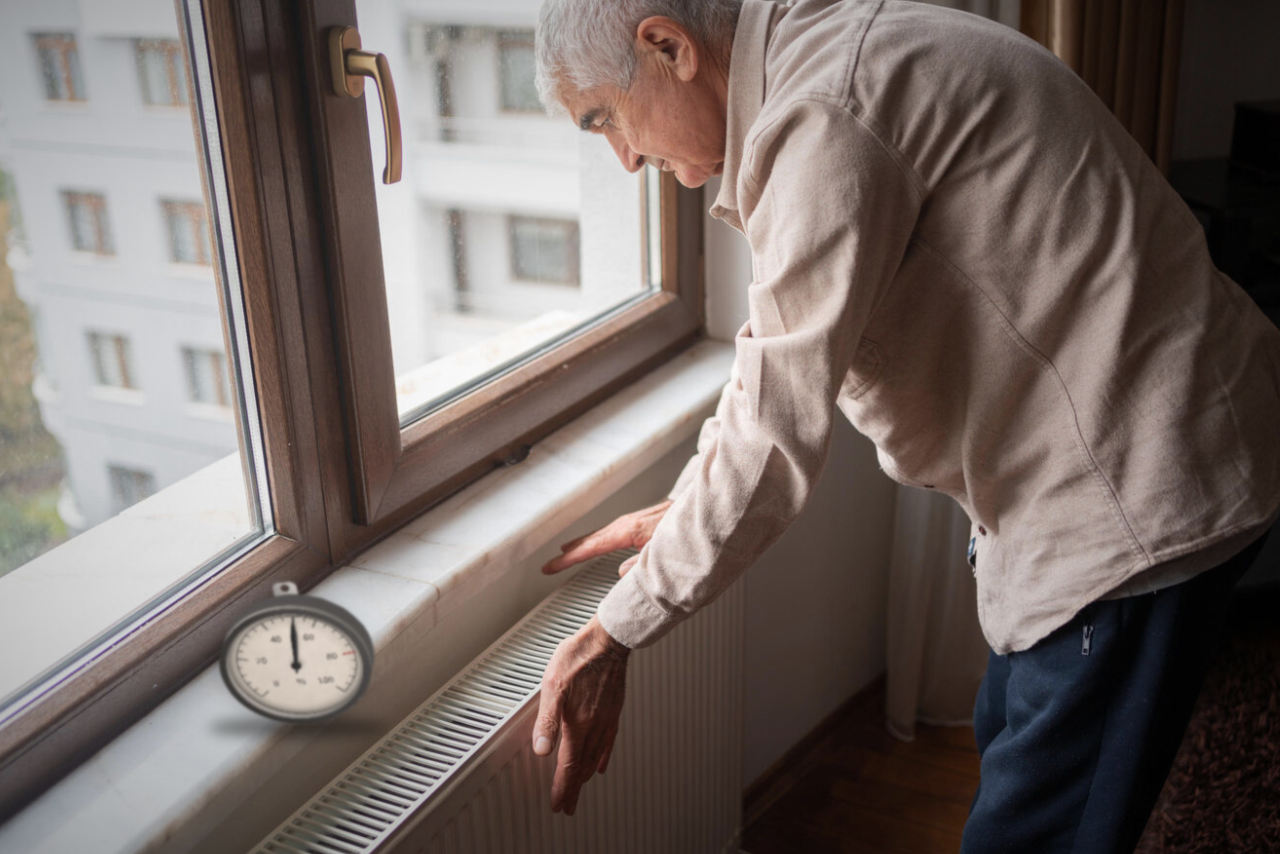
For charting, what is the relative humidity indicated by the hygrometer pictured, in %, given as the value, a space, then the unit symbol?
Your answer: 52 %
